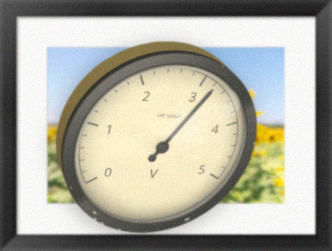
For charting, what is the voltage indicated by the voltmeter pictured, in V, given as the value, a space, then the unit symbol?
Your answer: 3.2 V
